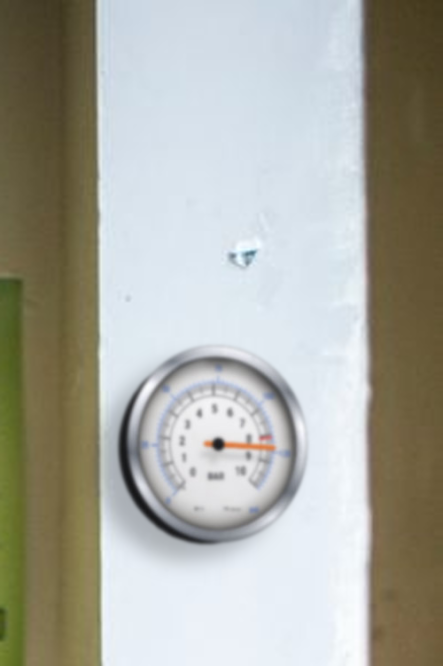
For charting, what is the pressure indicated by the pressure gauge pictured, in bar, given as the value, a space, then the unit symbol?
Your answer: 8.5 bar
